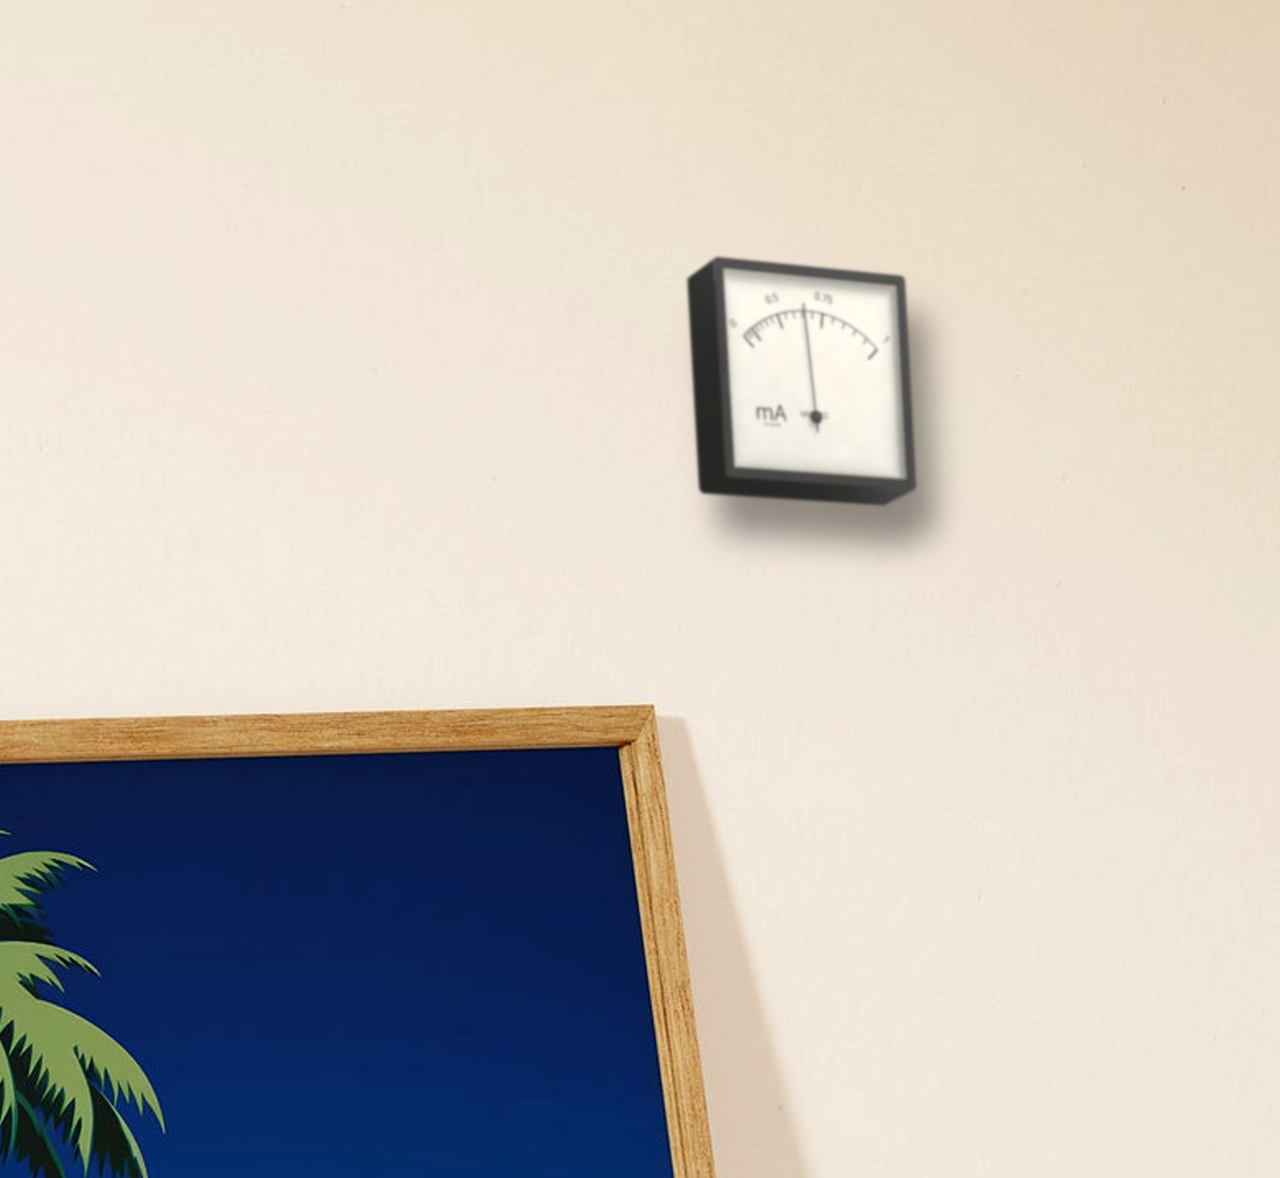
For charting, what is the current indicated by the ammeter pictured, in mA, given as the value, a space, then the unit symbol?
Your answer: 0.65 mA
